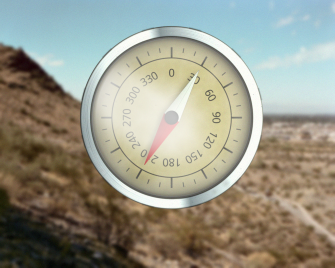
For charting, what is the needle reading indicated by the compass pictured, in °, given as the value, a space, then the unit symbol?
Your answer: 210 °
